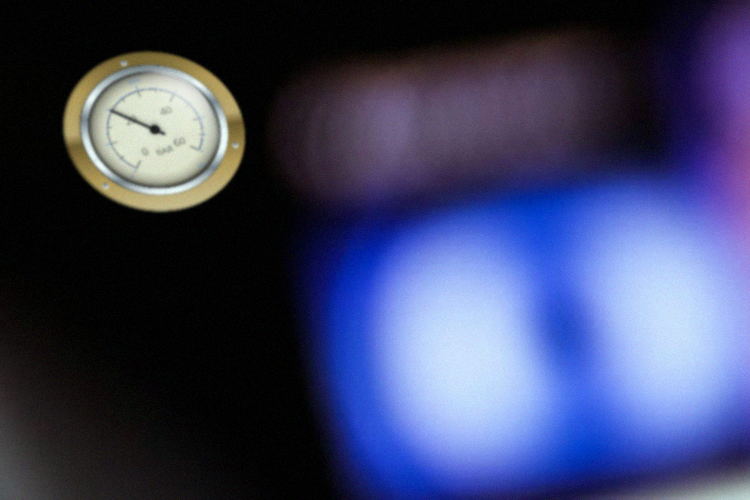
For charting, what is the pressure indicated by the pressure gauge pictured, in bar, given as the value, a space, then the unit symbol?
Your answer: 20 bar
